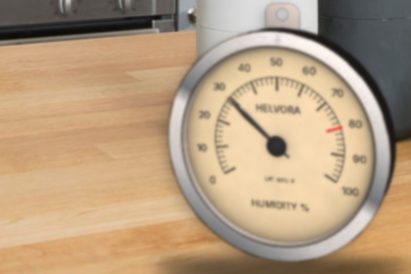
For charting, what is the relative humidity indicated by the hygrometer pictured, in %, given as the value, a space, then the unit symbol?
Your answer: 30 %
